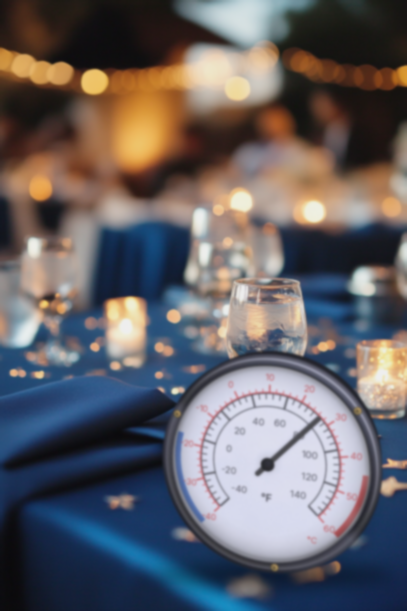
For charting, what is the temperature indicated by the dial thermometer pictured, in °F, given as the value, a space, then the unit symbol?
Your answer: 80 °F
